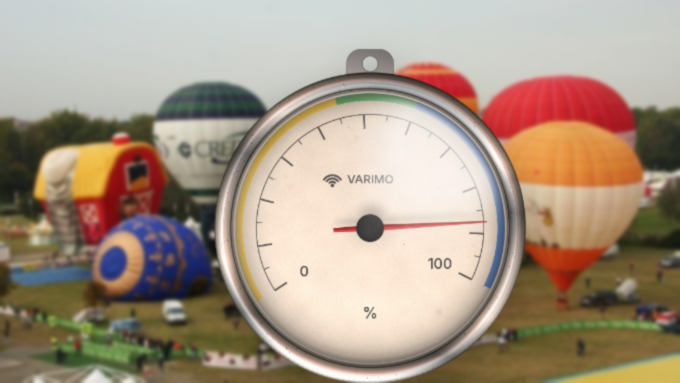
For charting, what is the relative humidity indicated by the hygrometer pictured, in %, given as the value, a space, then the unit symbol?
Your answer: 87.5 %
